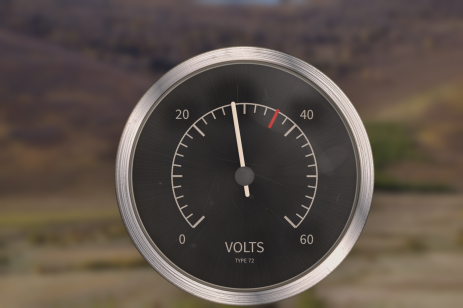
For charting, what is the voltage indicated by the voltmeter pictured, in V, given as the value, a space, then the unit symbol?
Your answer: 28 V
